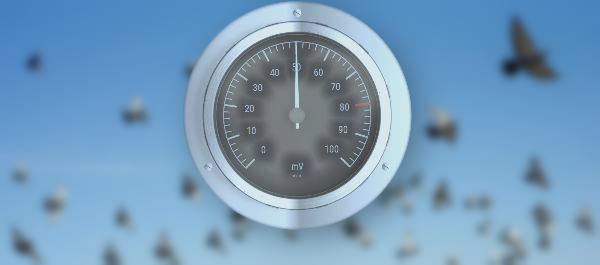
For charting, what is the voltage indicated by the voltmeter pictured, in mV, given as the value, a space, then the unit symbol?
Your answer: 50 mV
